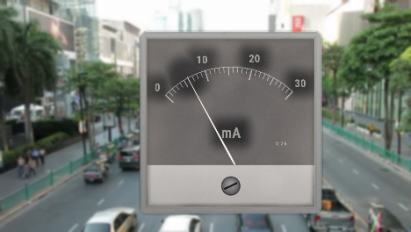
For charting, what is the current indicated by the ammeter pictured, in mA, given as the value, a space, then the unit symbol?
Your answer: 6 mA
